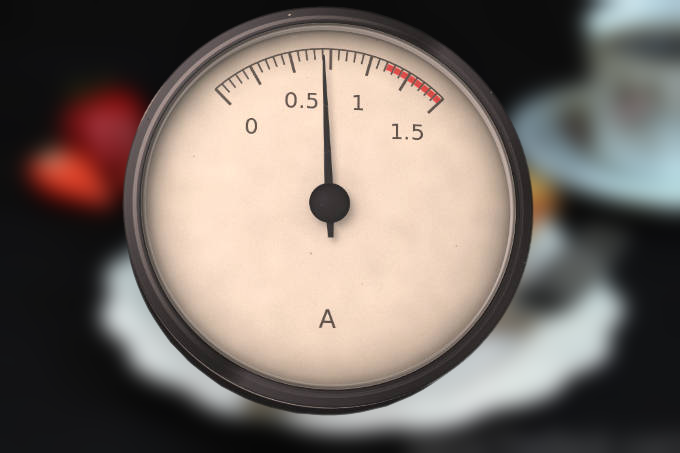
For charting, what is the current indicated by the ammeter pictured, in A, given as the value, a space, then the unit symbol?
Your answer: 0.7 A
